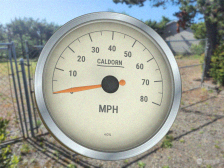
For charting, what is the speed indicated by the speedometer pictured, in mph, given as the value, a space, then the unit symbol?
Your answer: 0 mph
